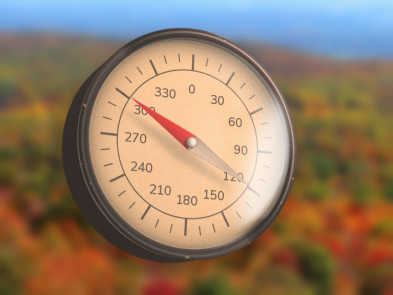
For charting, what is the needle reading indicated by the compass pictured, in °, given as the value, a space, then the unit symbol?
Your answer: 300 °
